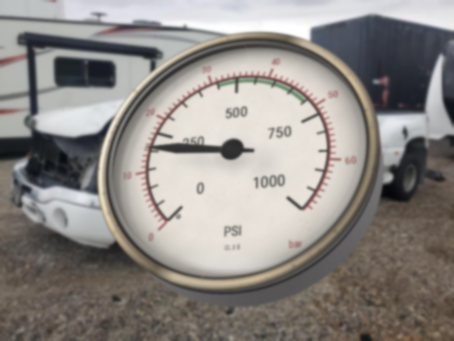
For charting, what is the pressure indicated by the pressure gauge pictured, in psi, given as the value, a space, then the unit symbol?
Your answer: 200 psi
